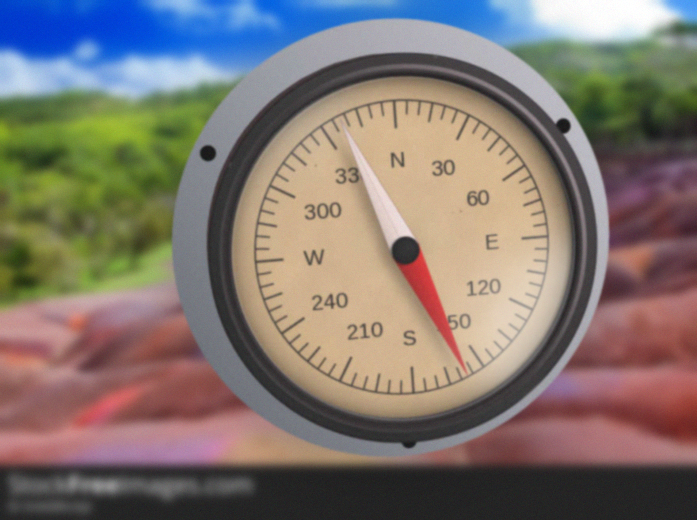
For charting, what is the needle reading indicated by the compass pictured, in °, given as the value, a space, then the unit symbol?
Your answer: 157.5 °
